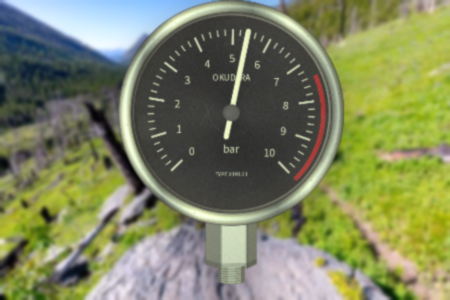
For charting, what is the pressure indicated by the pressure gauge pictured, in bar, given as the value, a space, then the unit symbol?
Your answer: 5.4 bar
